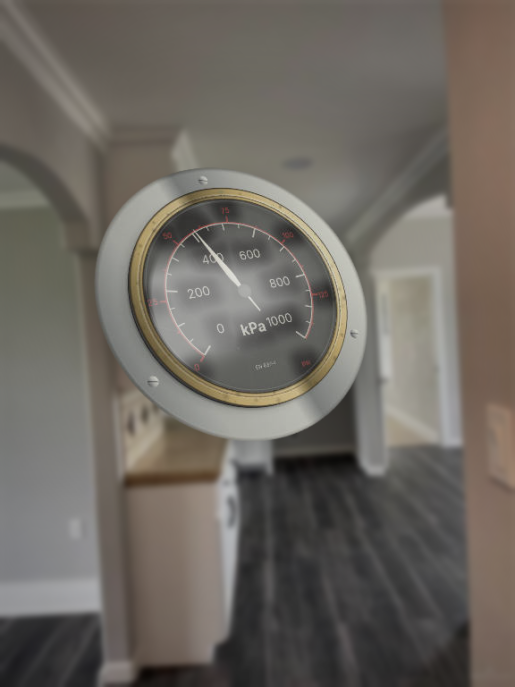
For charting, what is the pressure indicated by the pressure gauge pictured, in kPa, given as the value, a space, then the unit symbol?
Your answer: 400 kPa
